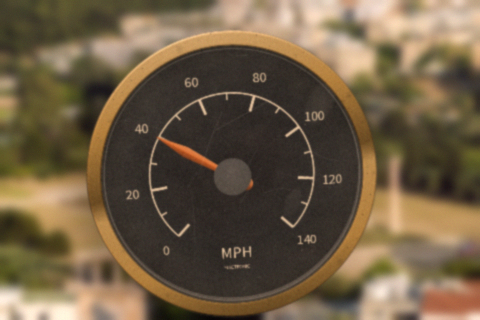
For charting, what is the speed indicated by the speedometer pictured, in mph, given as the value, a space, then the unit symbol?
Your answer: 40 mph
